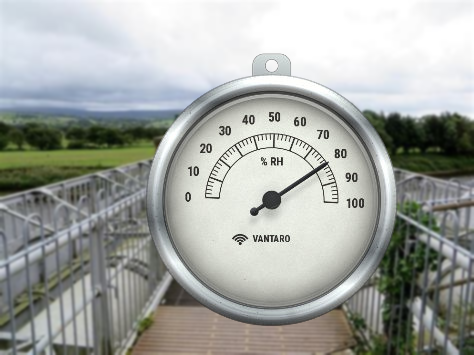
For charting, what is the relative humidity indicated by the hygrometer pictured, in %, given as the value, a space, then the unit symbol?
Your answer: 80 %
